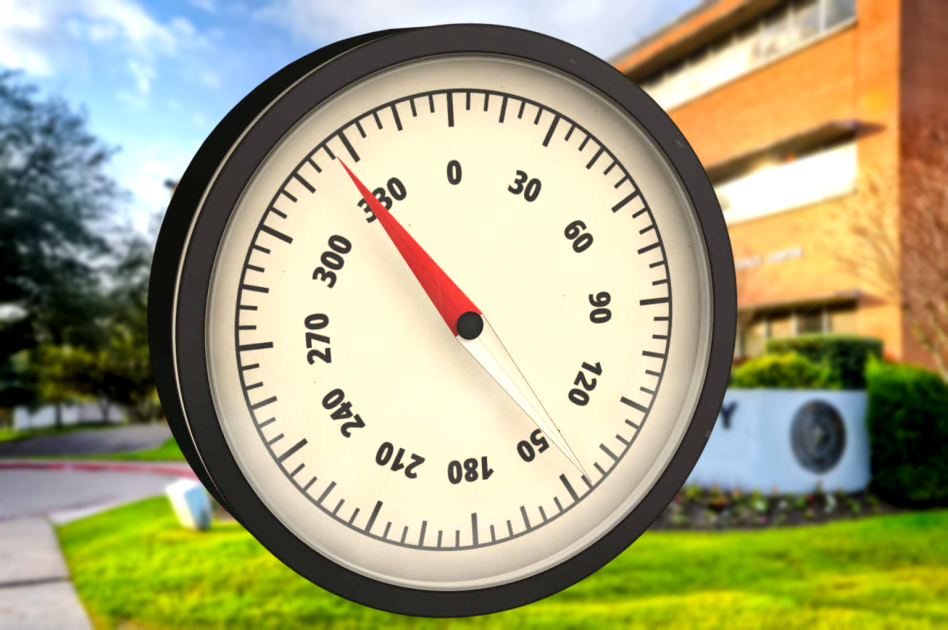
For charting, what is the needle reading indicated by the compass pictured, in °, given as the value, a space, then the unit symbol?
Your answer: 325 °
